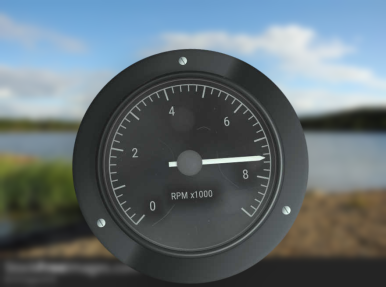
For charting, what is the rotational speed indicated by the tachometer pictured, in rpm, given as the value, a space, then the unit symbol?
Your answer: 7500 rpm
